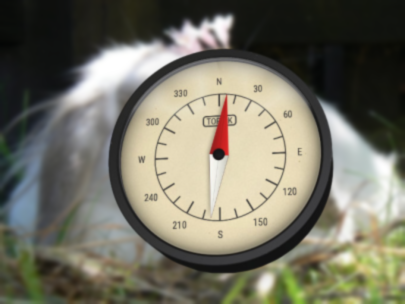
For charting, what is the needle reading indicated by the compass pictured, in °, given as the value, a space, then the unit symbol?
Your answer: 7.5 °
